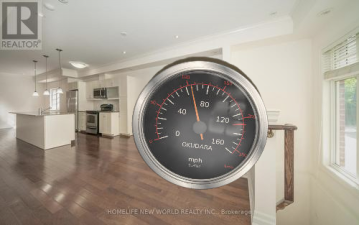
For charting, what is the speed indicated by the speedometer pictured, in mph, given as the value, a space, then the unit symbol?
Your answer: 65 mph
